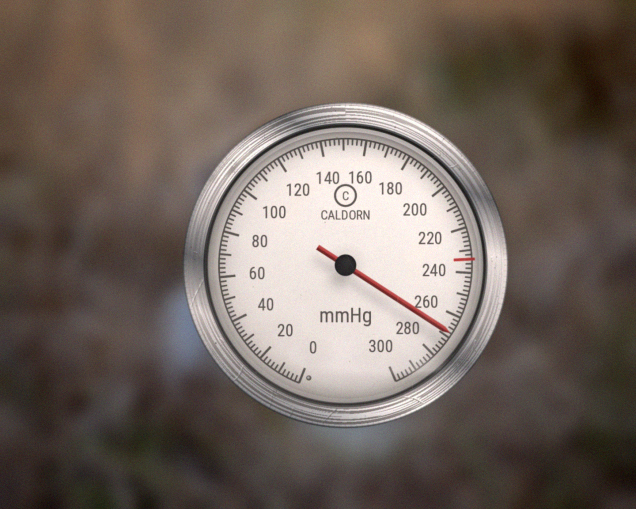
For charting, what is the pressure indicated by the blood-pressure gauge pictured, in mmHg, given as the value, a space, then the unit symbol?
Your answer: 268 mmHg
